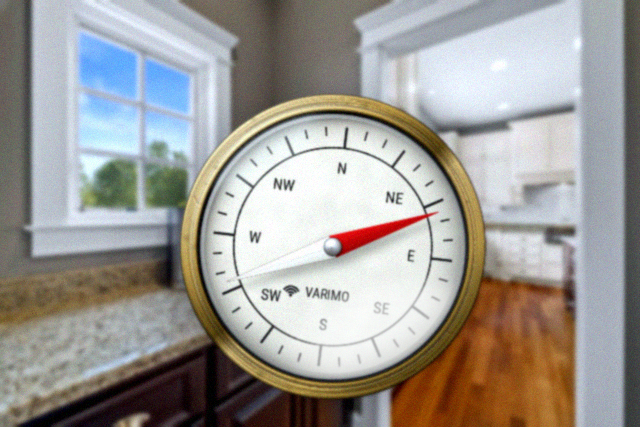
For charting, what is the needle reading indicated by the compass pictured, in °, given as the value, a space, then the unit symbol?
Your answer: 65 °
